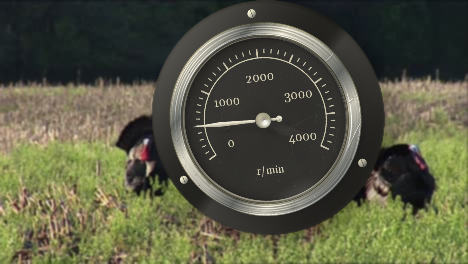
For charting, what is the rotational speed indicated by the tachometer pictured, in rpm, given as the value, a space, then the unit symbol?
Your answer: 500 rpm
